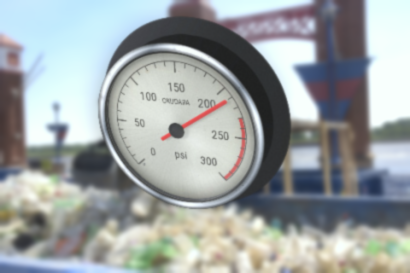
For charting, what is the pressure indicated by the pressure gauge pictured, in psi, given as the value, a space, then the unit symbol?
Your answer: 210 psi
